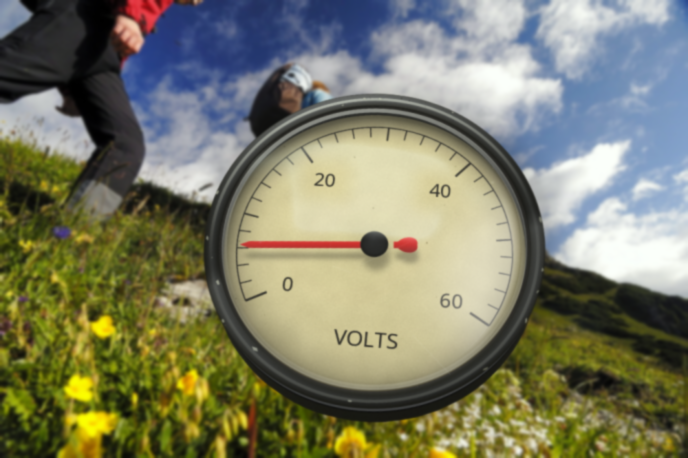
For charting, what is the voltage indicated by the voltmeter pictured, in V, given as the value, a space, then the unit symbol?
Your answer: 6 V
